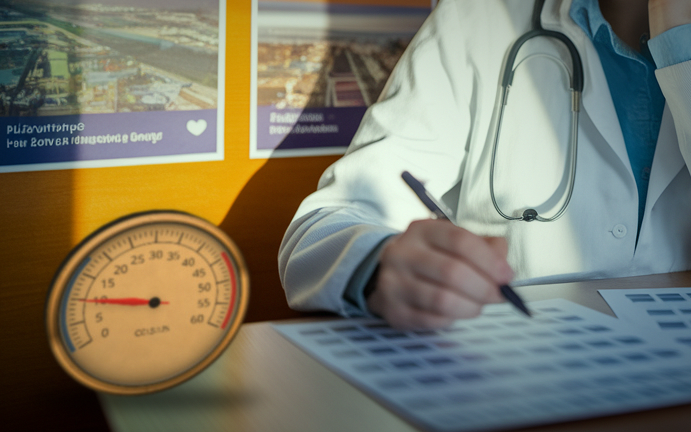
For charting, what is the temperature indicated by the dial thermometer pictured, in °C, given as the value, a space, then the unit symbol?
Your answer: 10 °C
